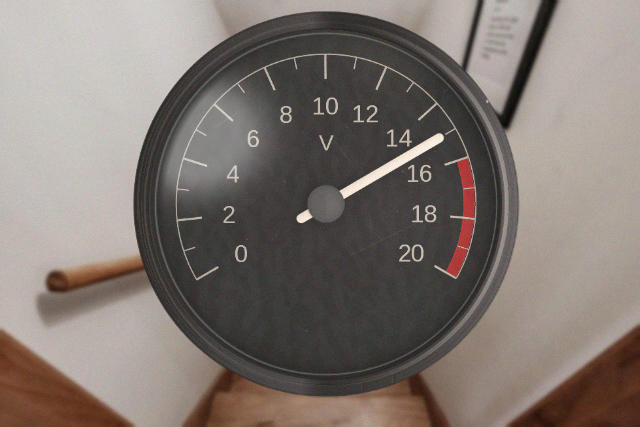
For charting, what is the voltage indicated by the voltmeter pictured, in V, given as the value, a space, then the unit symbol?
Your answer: 15 V
